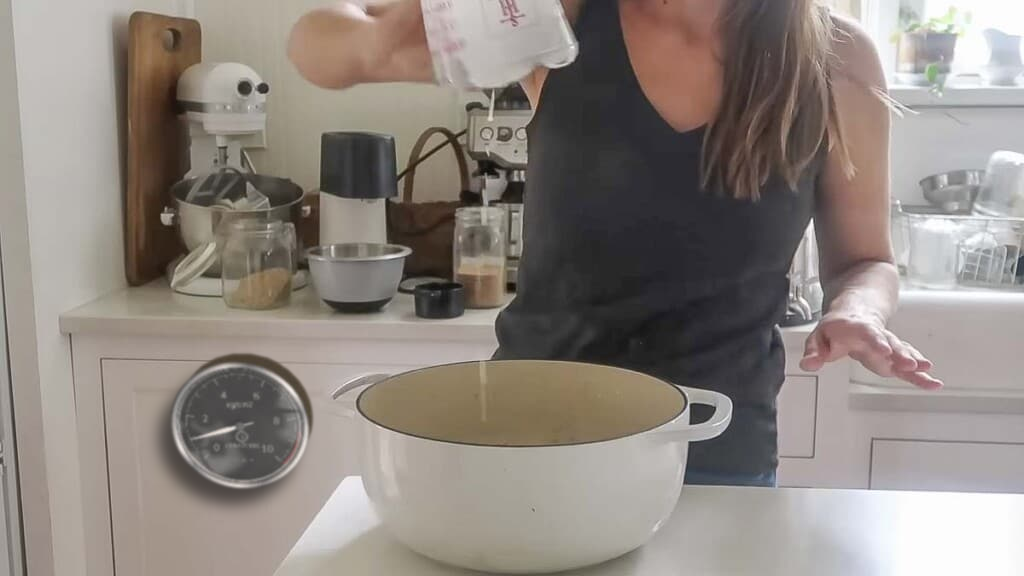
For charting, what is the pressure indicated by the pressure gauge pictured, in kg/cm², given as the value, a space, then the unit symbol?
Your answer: 1 kg/cm²
